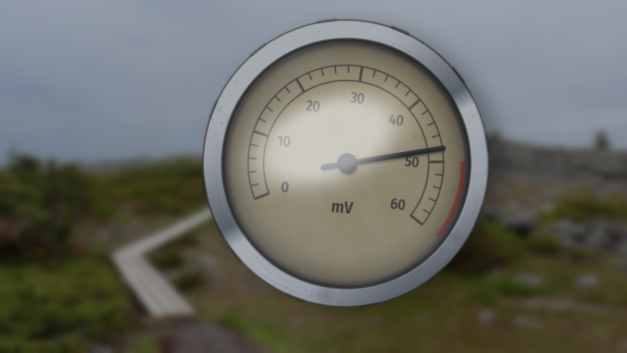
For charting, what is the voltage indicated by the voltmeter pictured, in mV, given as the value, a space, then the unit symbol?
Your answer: 48 mV
